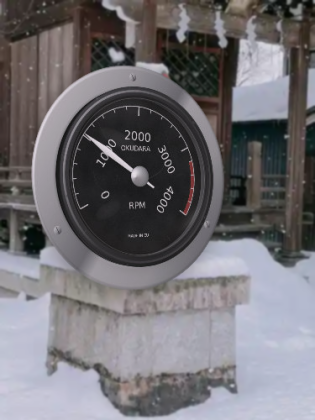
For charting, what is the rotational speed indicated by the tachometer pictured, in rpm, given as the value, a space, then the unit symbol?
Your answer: 1000 rpm
